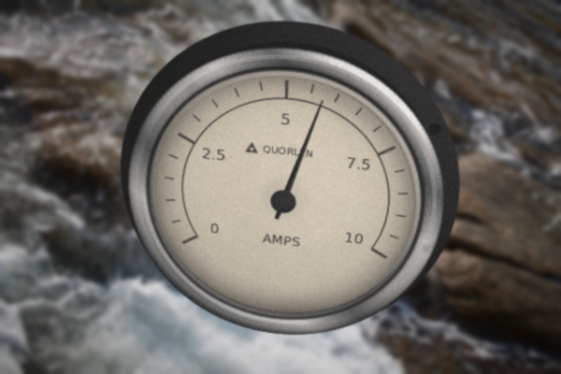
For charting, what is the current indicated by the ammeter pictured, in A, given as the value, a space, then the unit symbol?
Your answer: 5.75 A
